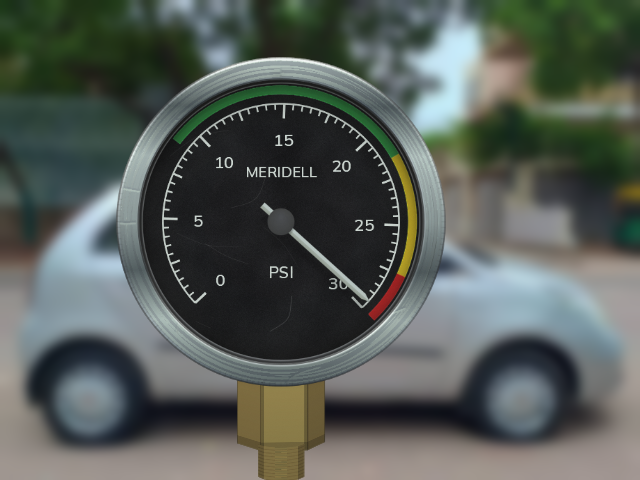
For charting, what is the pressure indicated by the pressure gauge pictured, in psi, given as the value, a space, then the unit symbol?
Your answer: 29.5 psi
